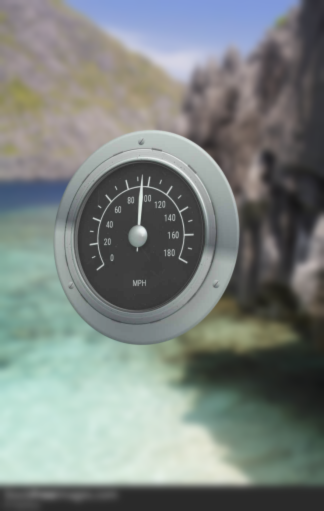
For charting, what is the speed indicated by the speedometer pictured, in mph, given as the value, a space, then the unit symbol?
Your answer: 95 mph
